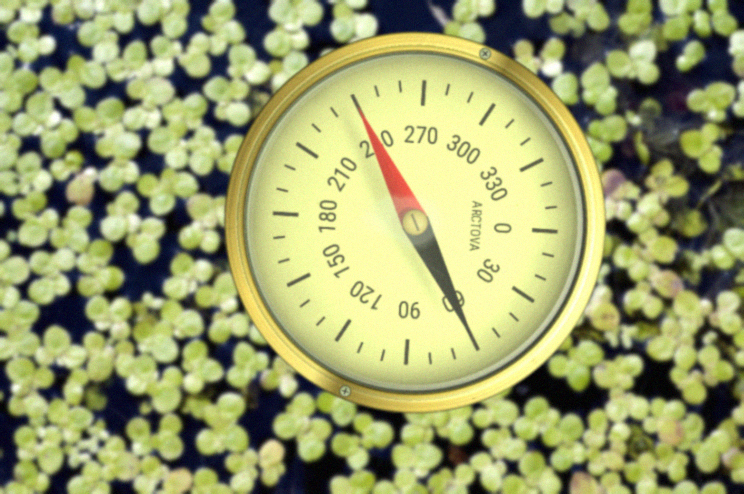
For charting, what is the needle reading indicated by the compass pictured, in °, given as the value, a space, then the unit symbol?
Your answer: 240 °
